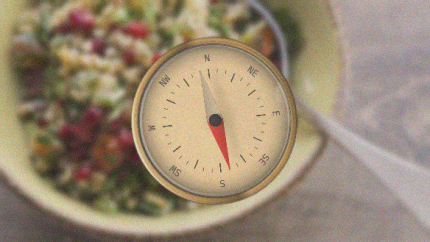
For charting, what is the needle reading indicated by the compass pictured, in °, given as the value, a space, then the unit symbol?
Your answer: 170 °
